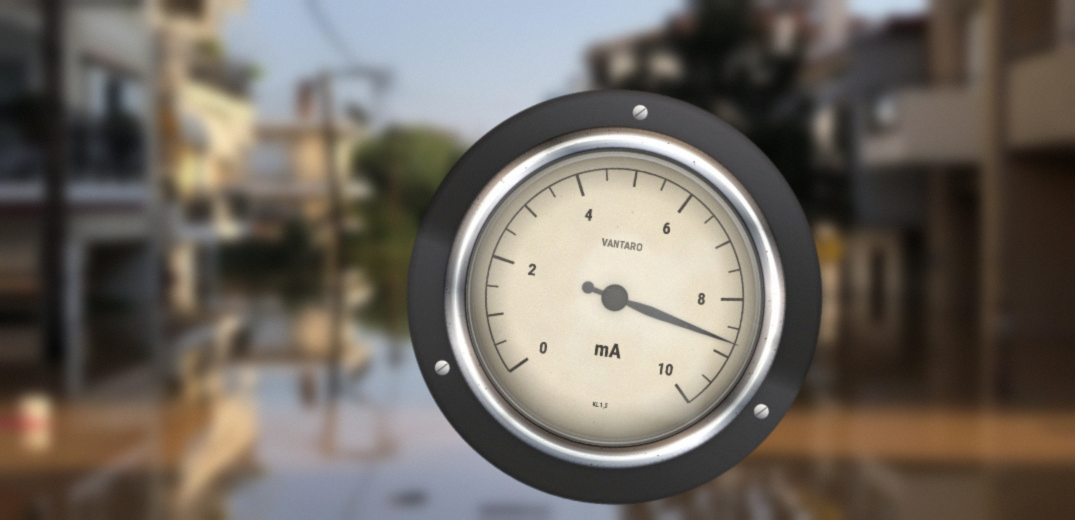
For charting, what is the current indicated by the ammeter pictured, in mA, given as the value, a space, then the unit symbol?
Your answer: 8.75 mA
